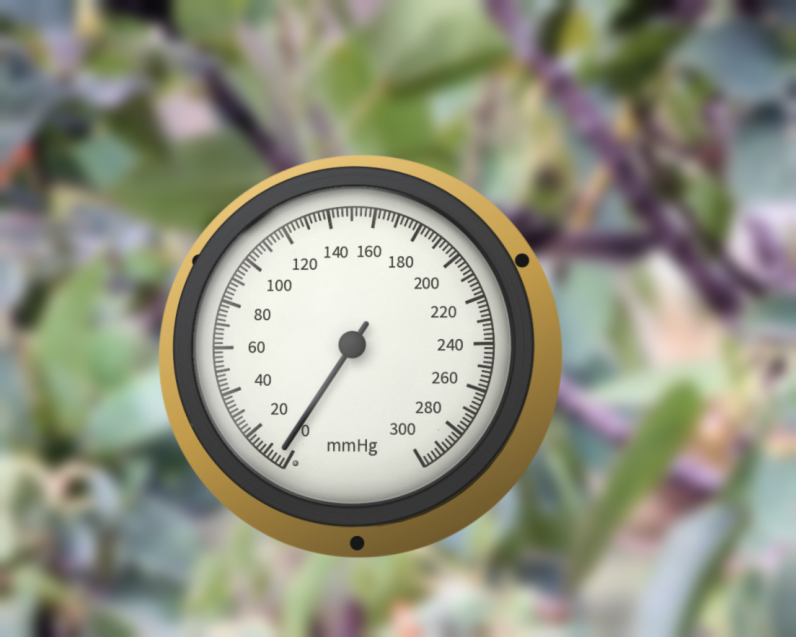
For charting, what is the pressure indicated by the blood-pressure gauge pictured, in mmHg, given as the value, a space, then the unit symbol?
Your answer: 4 mmHg
